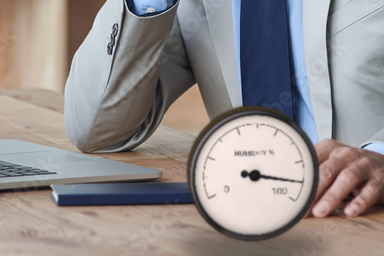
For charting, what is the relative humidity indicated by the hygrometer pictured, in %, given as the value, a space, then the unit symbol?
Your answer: 90 %
